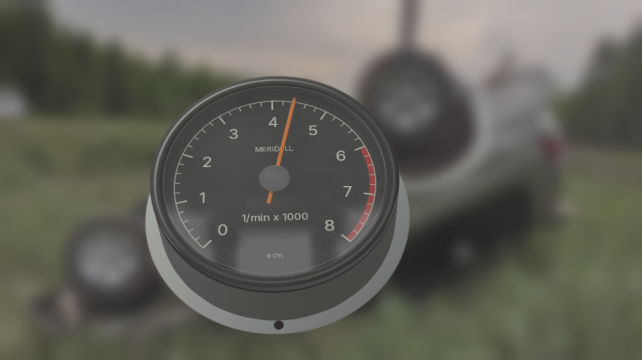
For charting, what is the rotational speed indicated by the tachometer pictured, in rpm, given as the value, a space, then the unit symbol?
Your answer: 4400 rpm
